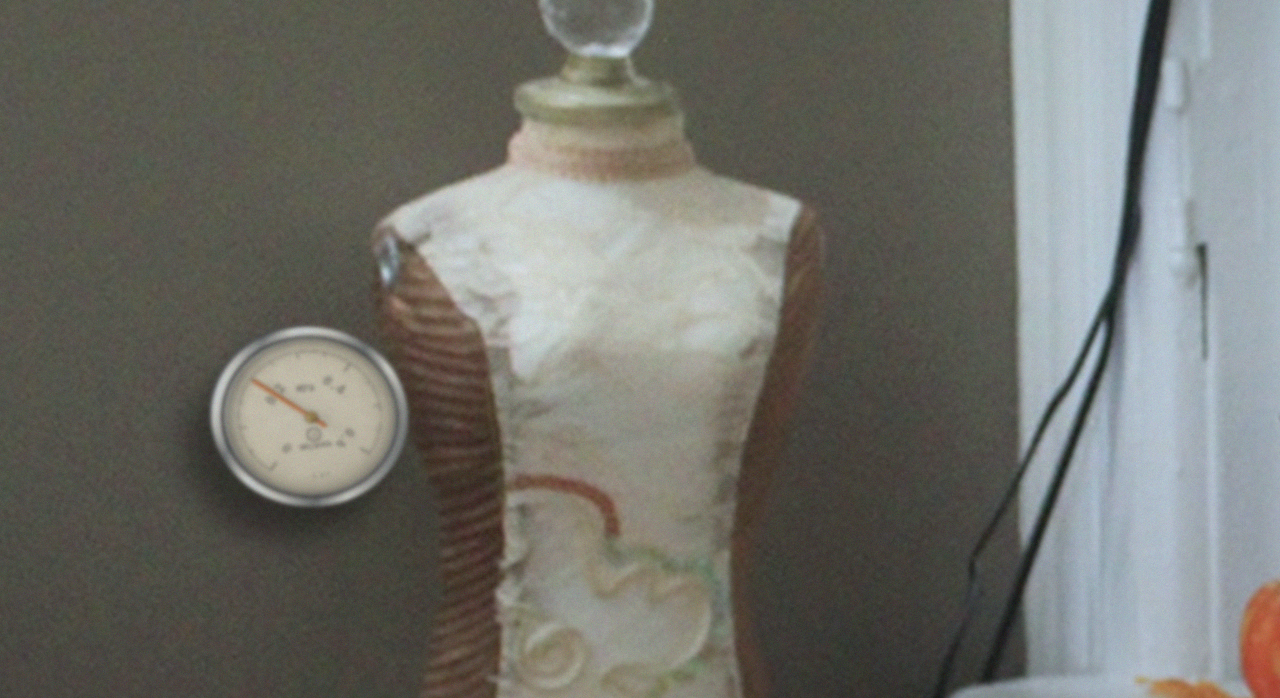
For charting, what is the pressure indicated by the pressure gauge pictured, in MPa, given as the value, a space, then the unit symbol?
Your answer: 0.2 MPa
